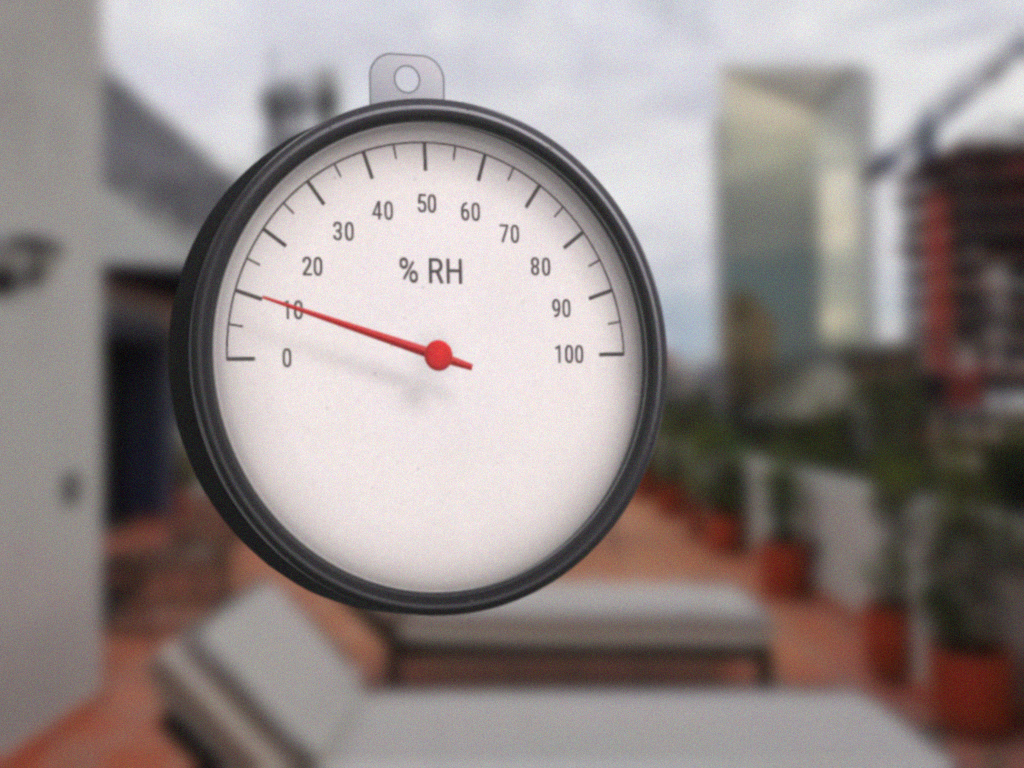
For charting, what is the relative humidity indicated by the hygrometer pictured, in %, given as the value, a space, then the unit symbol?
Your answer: 10 %
